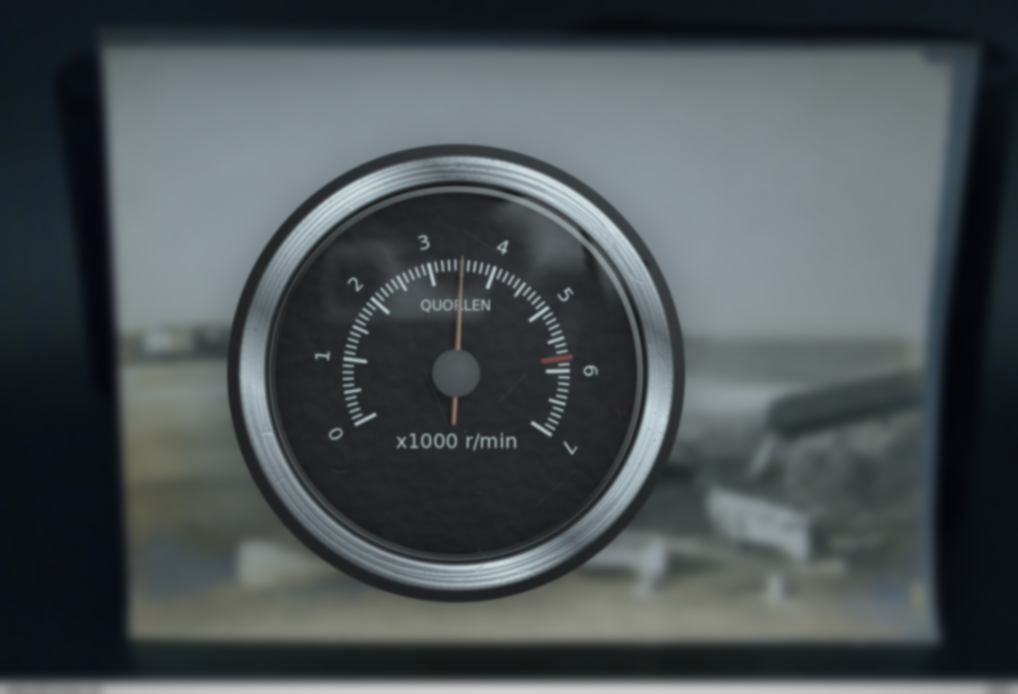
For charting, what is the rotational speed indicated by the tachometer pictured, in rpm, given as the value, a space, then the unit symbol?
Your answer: 3500 rpm
